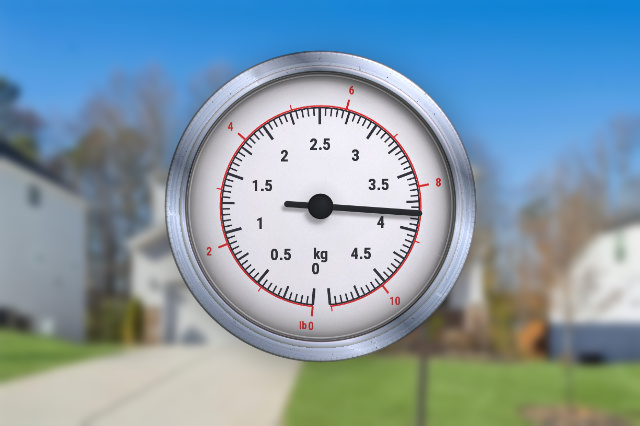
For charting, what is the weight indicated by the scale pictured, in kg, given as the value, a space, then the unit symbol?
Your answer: 3.85 kg
